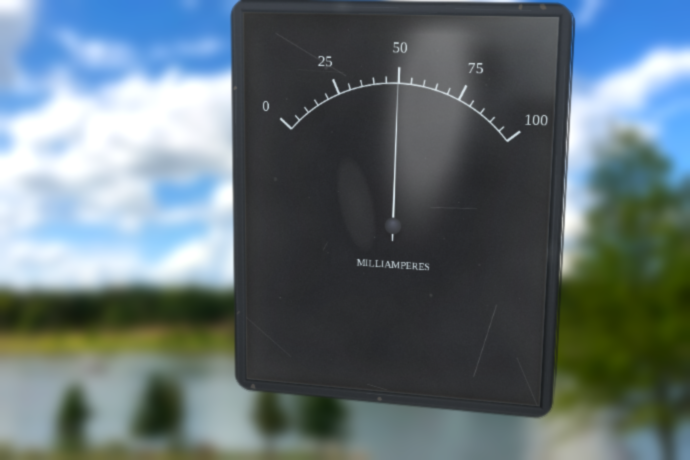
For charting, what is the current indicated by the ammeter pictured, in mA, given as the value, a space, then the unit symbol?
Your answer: 50 mA
